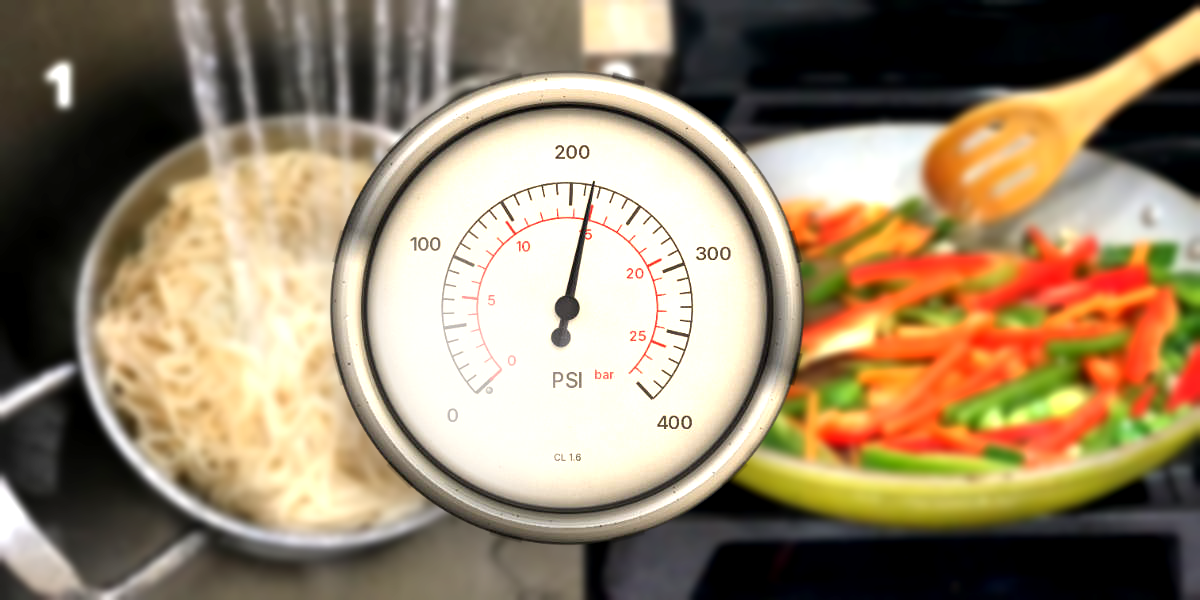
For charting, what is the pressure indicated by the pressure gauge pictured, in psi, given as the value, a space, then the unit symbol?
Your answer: 215 psi
